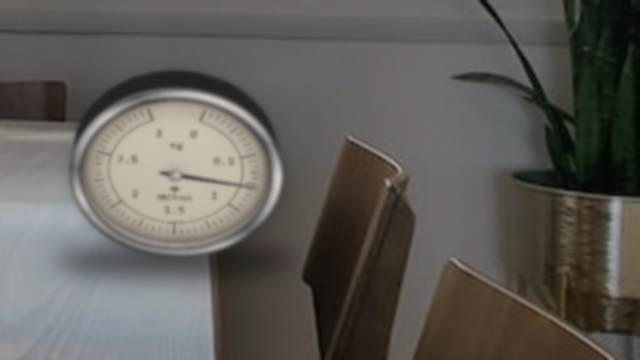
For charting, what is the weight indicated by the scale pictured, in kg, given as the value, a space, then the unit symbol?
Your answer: 0.75 kg
